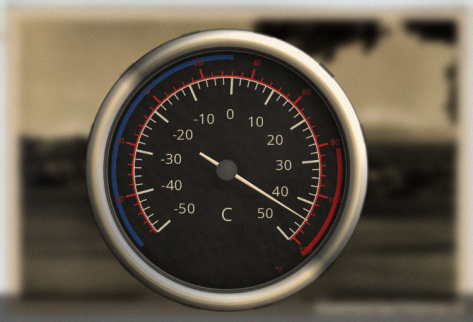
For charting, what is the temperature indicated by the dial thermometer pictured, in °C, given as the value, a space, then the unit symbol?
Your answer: 44 °C
